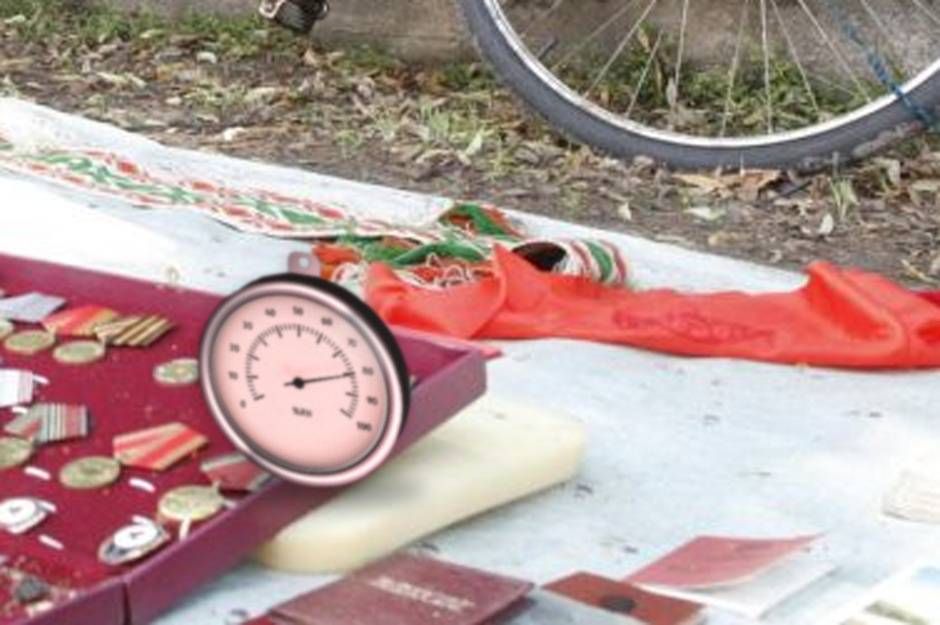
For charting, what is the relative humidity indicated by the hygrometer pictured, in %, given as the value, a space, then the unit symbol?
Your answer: 80 %
